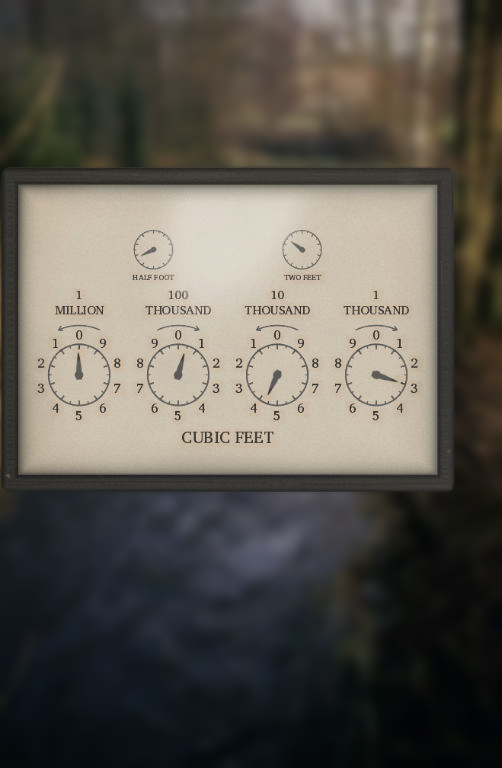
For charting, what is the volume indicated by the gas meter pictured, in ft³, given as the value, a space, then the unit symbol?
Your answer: 4300 ft³
